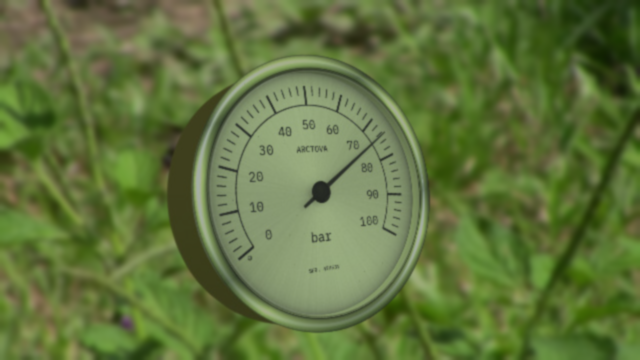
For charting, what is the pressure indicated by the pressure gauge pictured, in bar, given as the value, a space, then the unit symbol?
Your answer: 74 bar
